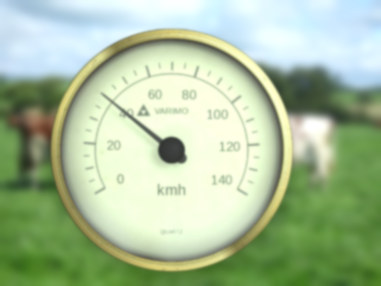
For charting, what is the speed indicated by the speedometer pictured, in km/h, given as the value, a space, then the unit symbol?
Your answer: 40 km/h
